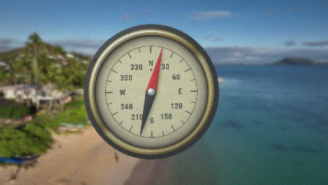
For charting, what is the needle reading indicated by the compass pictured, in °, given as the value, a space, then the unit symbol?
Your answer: 15 °
